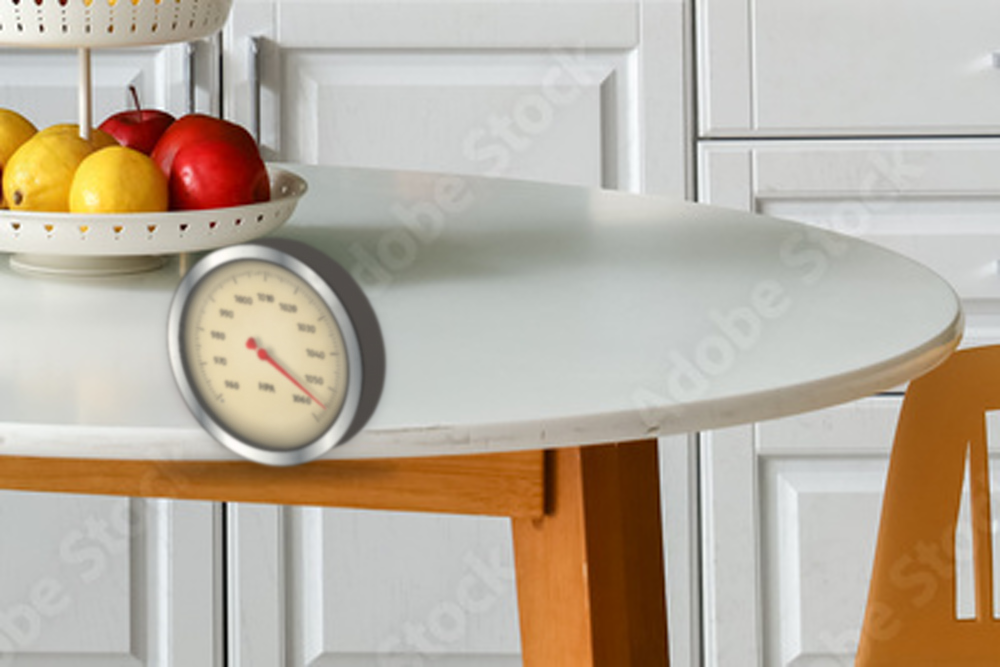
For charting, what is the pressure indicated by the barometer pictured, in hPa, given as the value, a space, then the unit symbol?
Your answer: 1055 hPa
